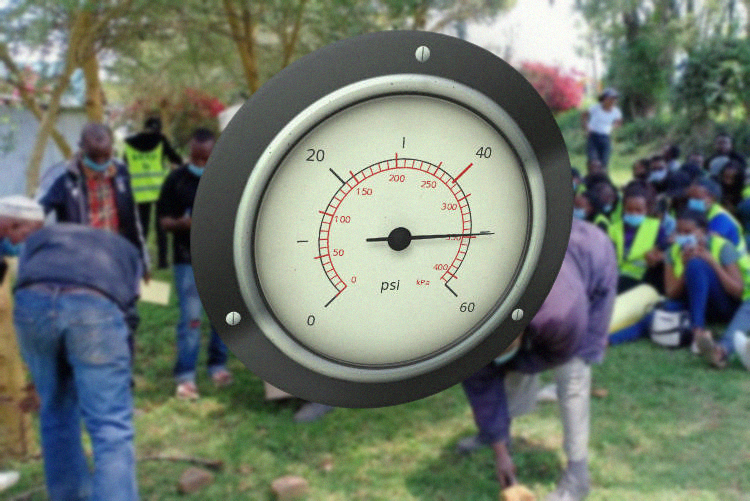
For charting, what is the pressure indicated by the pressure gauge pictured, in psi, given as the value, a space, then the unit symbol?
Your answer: 50 psi
